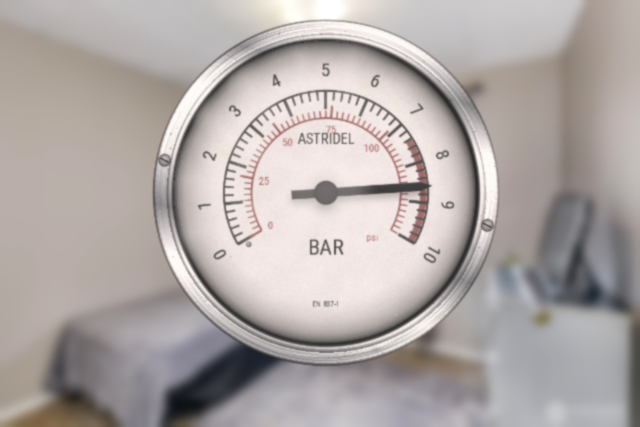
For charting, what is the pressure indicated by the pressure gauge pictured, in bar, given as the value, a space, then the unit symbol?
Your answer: 8.6 bar
